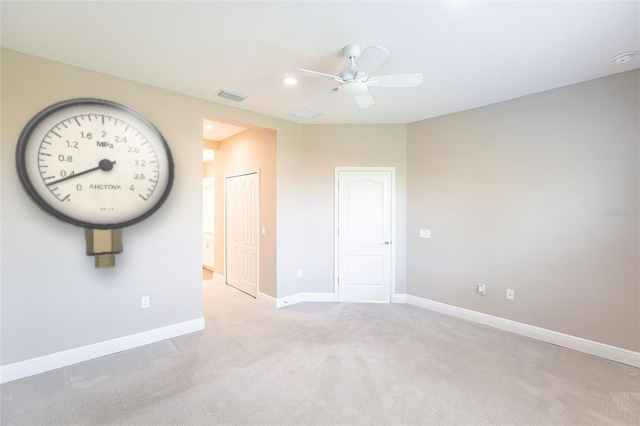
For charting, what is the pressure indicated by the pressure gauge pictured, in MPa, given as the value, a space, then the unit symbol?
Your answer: 0.3 MPa
